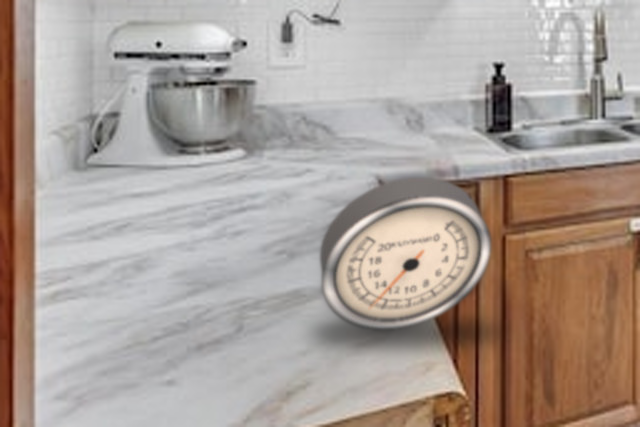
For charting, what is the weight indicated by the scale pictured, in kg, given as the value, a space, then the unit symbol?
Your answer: 13 kg
